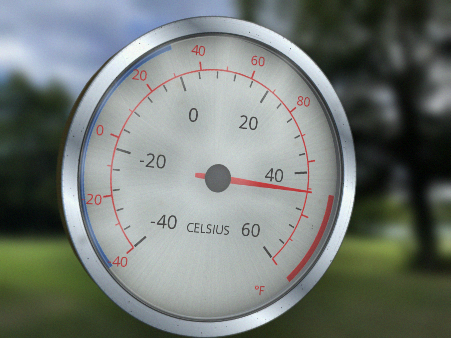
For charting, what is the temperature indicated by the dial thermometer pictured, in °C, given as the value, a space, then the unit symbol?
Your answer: 44 °C
